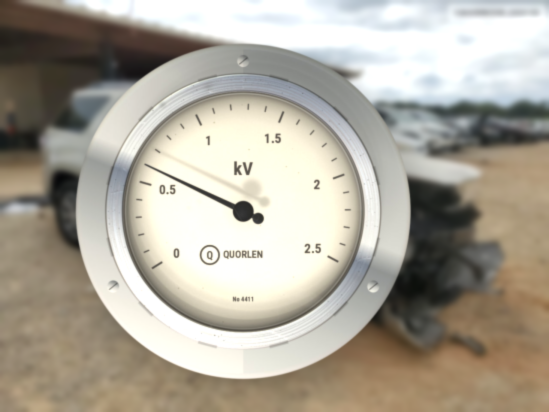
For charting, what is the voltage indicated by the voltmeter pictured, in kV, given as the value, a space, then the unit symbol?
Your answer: 0.6 kV
